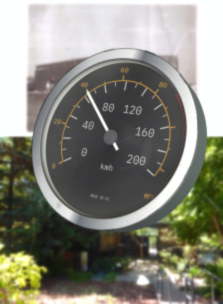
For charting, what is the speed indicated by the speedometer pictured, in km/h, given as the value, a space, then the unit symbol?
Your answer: 65 km/h
